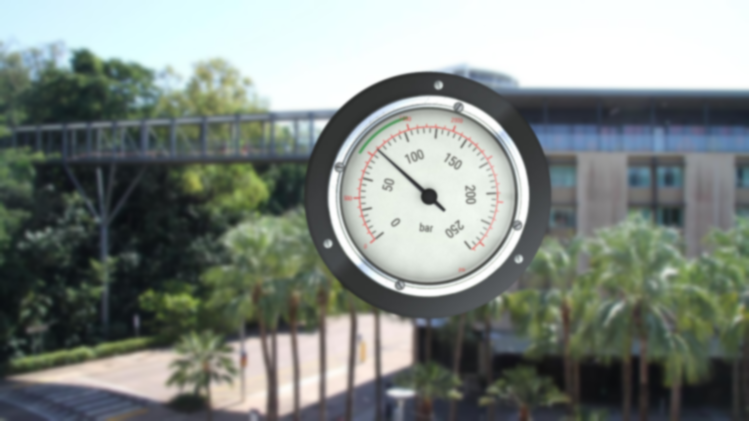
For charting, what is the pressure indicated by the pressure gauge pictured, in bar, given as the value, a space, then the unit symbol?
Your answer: 75 bar
